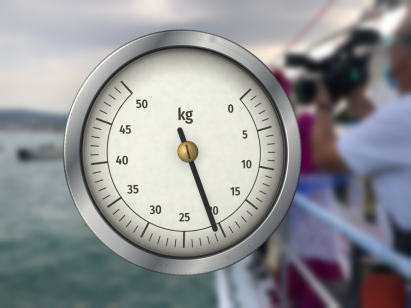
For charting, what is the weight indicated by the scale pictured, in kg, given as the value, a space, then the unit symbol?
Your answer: 21 kg
